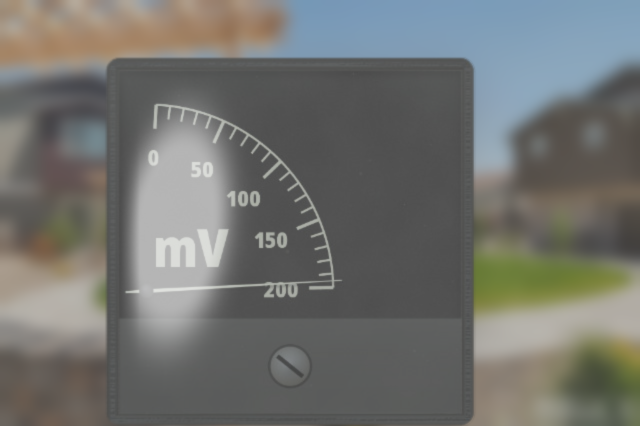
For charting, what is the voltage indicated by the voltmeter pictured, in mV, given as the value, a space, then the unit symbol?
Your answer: 195 mV
